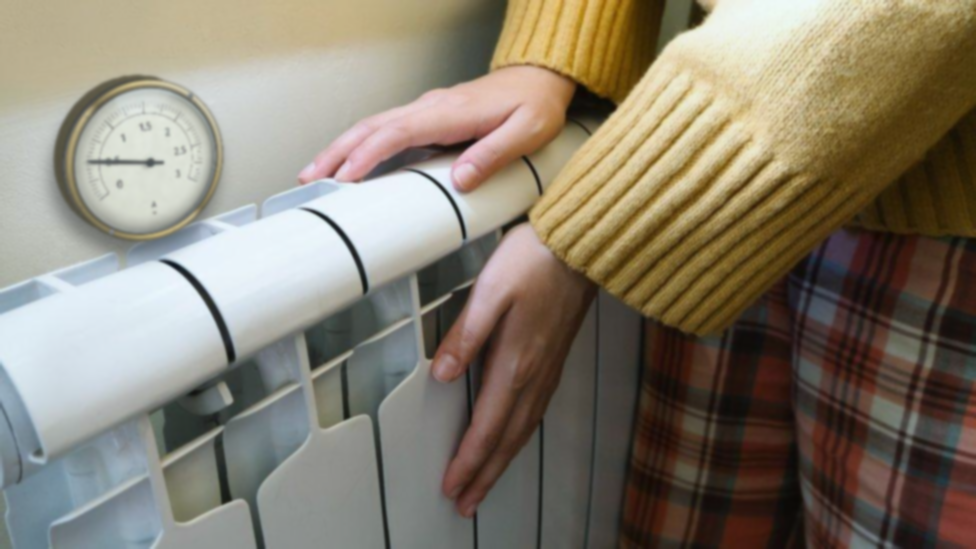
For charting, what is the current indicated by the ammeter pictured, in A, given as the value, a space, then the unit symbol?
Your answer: 0.5 A
